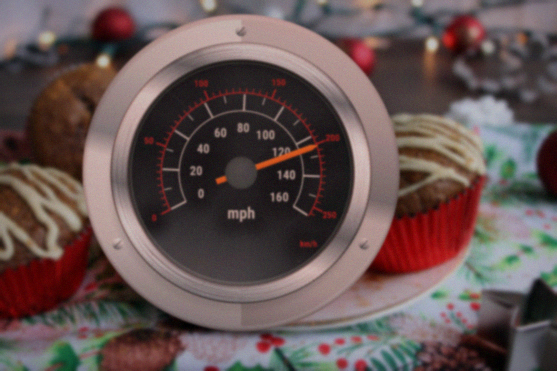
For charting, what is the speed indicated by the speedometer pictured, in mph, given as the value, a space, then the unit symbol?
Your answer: 125 mph
